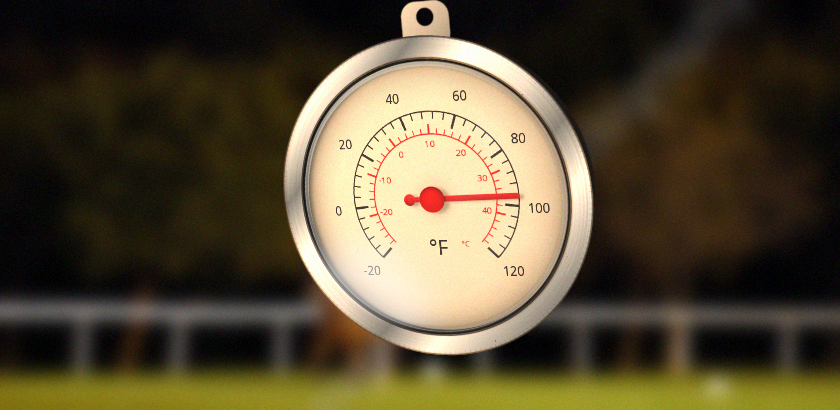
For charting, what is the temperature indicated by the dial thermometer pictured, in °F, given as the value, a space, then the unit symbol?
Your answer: 96 °F
